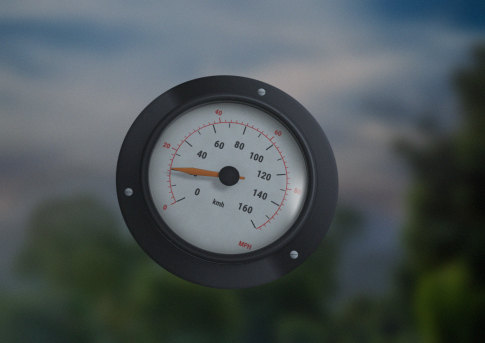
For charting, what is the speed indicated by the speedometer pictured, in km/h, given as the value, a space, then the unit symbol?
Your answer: 20 km/h
